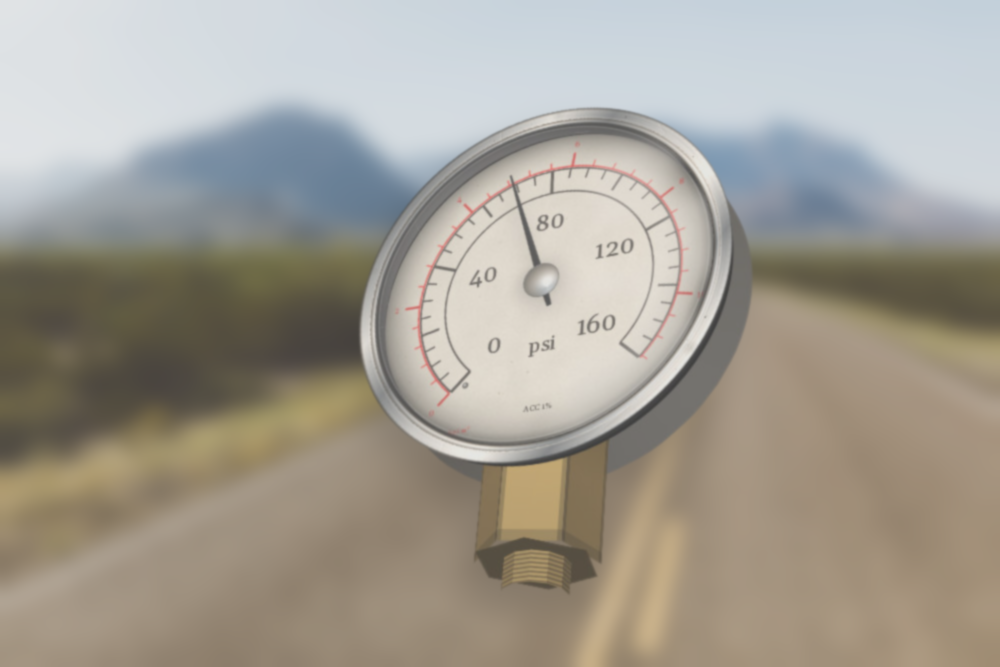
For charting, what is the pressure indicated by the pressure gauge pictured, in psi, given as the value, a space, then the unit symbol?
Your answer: 70 psi
